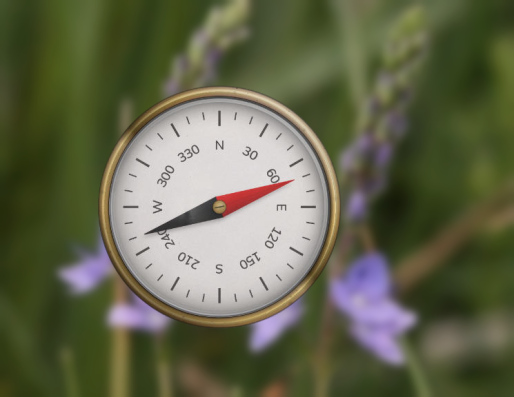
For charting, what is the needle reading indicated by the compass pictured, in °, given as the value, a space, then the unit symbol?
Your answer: 70 °
